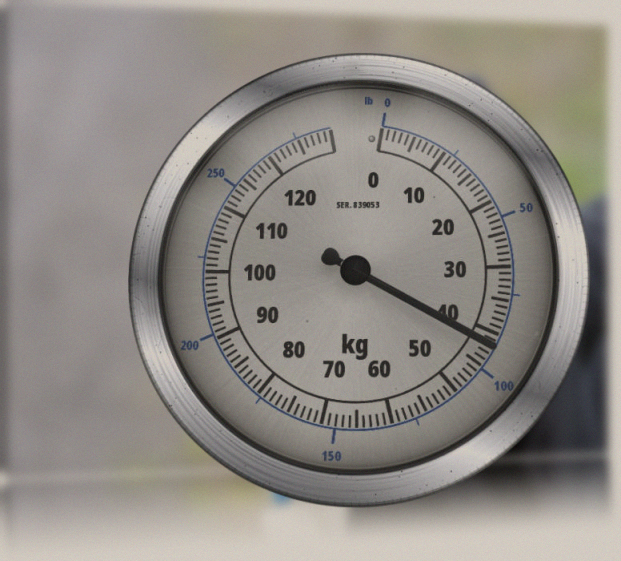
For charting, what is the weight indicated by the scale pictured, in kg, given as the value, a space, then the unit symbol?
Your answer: 42 kg
